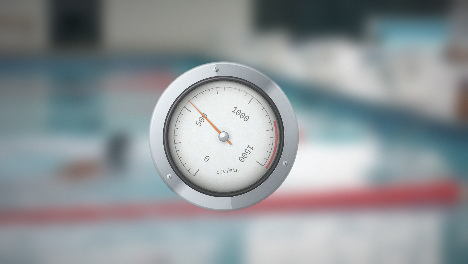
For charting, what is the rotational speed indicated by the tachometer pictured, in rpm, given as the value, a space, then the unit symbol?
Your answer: 550 rpm
